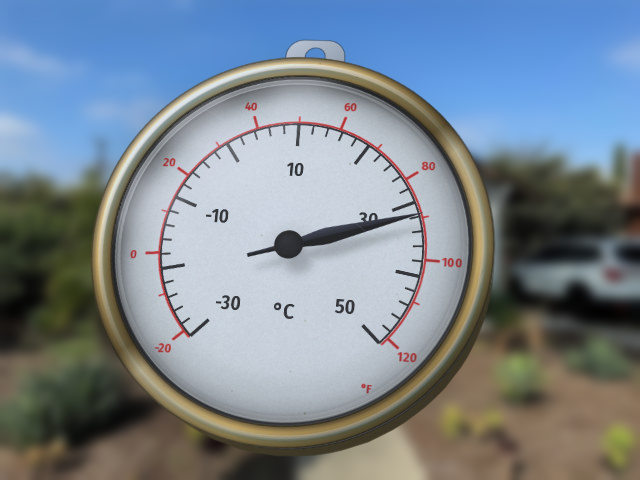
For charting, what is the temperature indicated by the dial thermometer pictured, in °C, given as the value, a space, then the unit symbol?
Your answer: 32 °C
